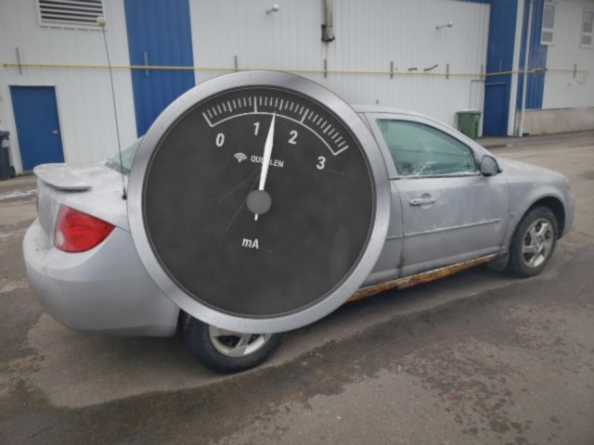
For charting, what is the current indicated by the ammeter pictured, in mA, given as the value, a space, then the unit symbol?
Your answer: 1.4 mA
